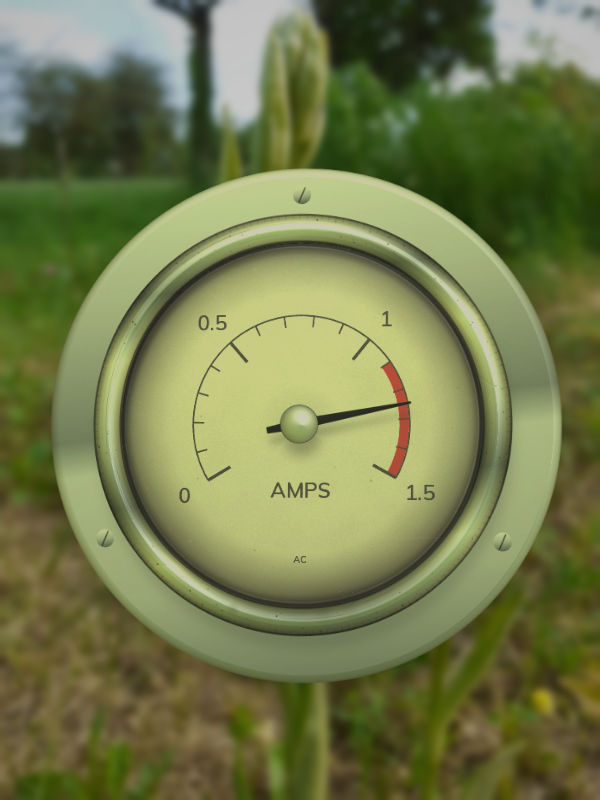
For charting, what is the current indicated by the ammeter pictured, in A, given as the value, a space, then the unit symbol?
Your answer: 1.25 A
